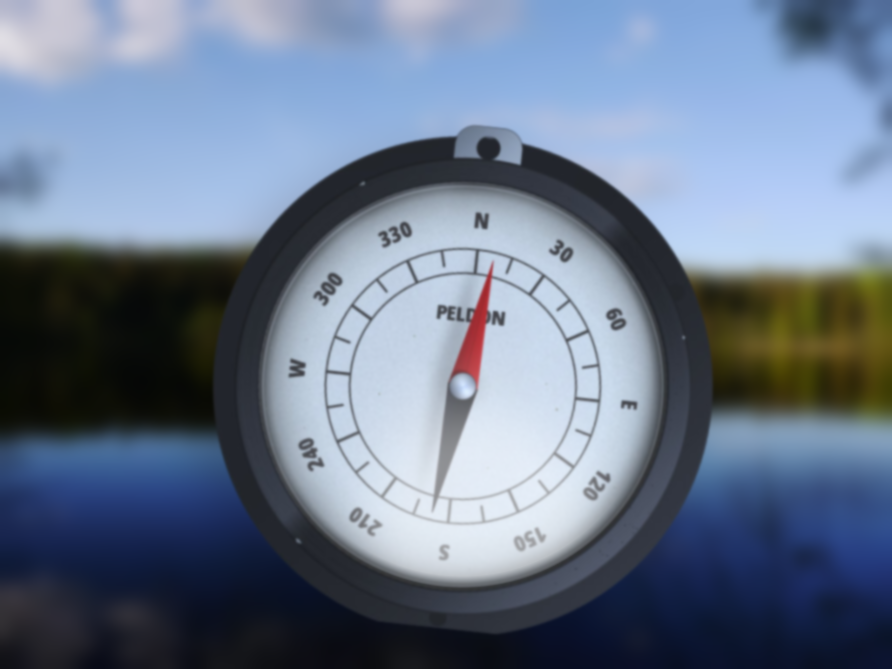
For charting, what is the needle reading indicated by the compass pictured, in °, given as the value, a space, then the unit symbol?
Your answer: 7.5 °
